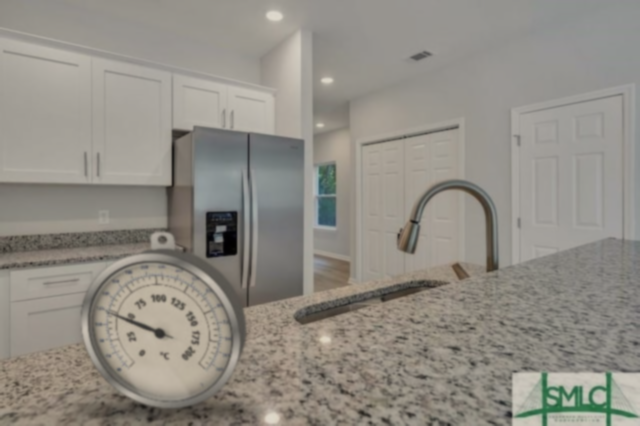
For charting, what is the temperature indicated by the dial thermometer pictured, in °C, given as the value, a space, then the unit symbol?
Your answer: 50 °C
